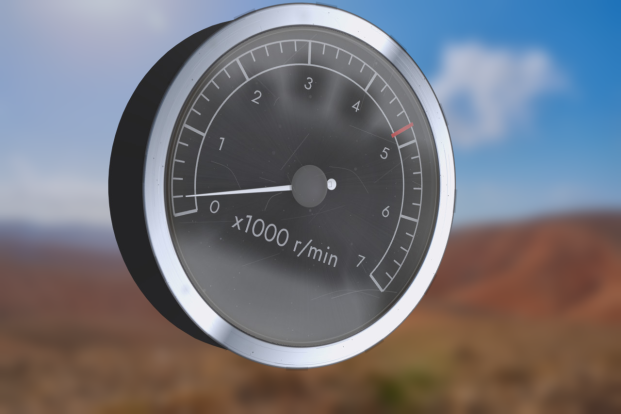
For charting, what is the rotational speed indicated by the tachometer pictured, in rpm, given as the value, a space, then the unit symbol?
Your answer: 200 rpm
